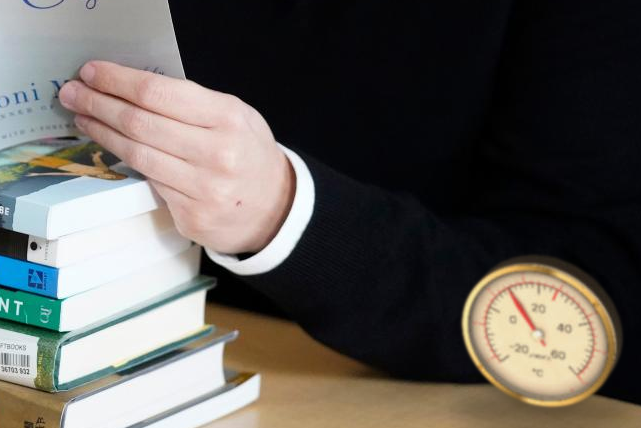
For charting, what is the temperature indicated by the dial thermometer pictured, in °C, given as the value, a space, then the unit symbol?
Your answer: 10 °C
